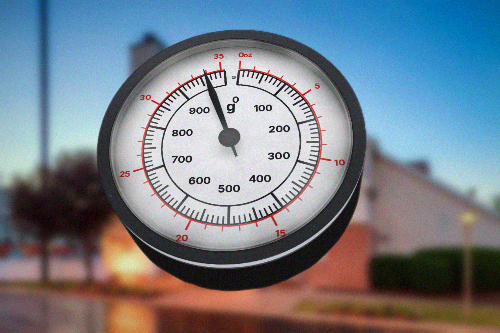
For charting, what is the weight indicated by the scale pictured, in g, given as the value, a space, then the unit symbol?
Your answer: 960 g
